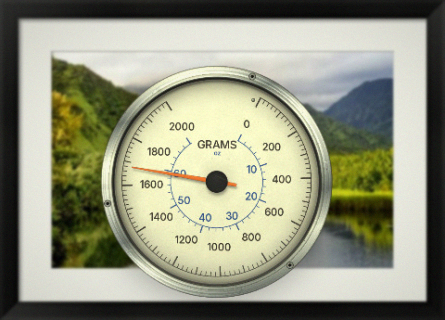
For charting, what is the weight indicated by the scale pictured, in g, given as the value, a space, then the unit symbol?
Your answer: 1680 g
